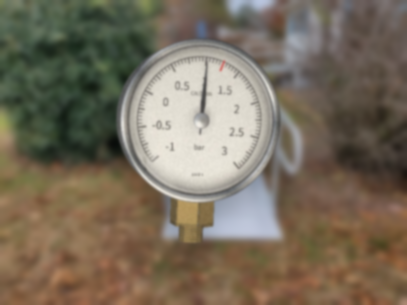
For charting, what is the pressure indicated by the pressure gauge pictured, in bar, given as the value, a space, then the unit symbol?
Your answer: 1 bar
